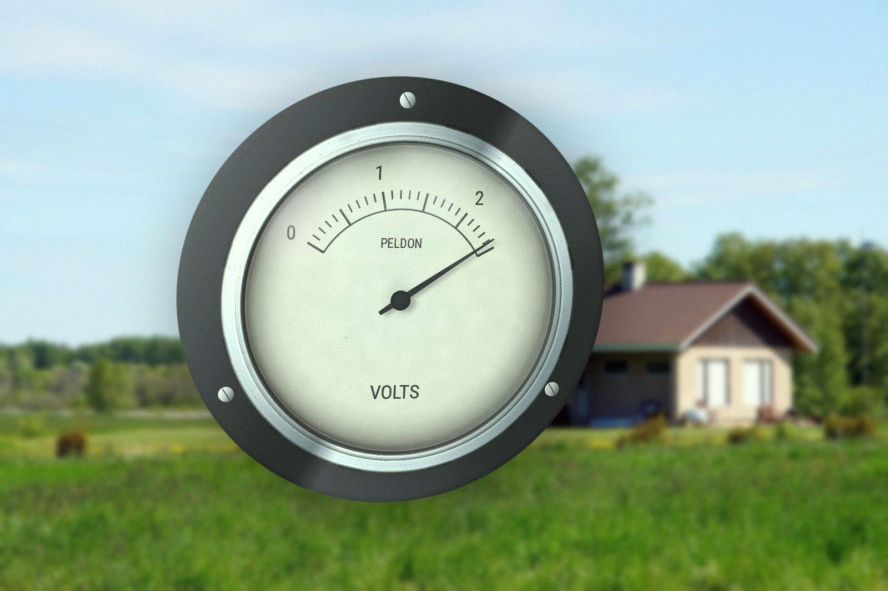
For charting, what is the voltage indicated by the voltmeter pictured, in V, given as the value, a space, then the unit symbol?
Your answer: 2.4 V
